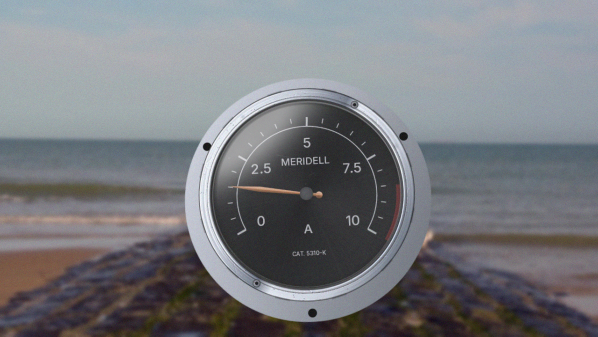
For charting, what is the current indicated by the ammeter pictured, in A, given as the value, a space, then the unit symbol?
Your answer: 1.5 A
